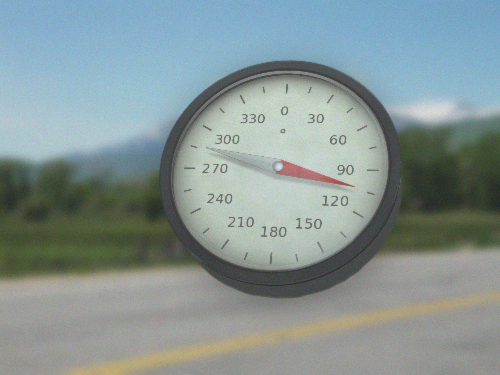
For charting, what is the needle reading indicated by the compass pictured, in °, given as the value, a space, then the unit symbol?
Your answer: 105 °
